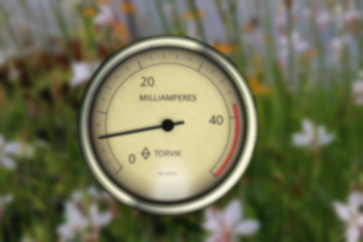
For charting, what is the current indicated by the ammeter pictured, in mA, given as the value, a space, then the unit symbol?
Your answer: 6 mA
